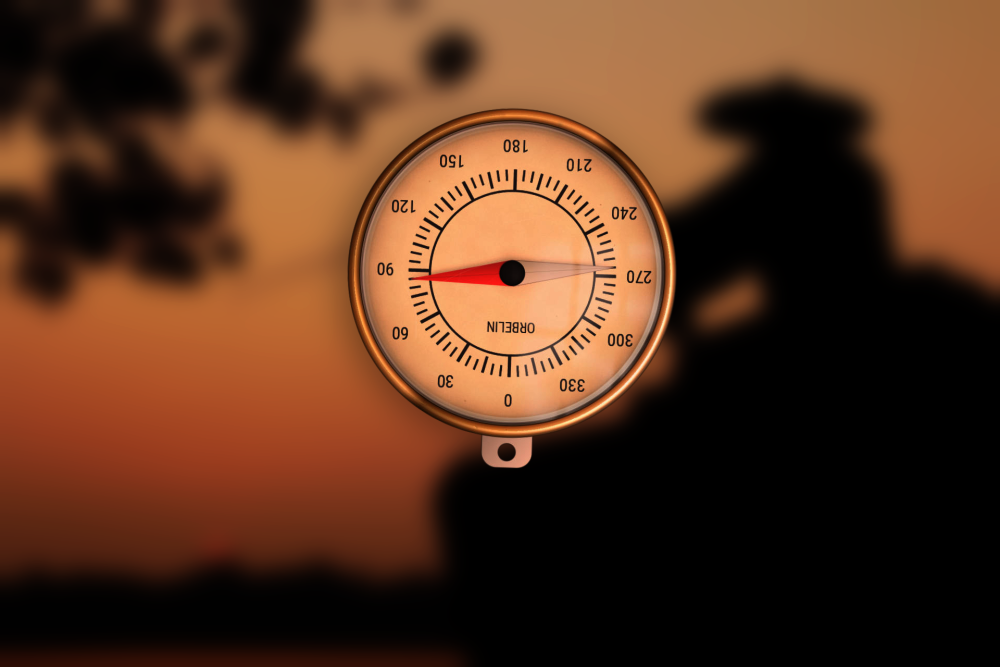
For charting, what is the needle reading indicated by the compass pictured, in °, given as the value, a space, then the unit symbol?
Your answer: 85 °
